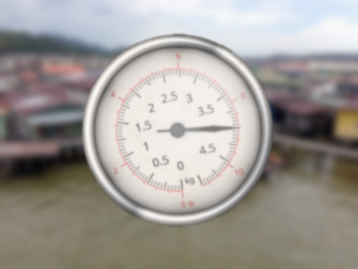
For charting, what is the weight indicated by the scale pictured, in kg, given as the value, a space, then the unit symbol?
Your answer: 4 kg
